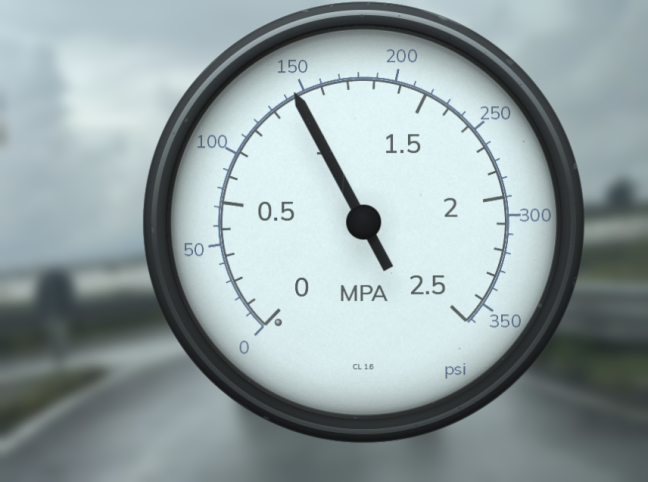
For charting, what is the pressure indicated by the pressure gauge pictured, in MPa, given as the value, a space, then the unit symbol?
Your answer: 1 MPa
